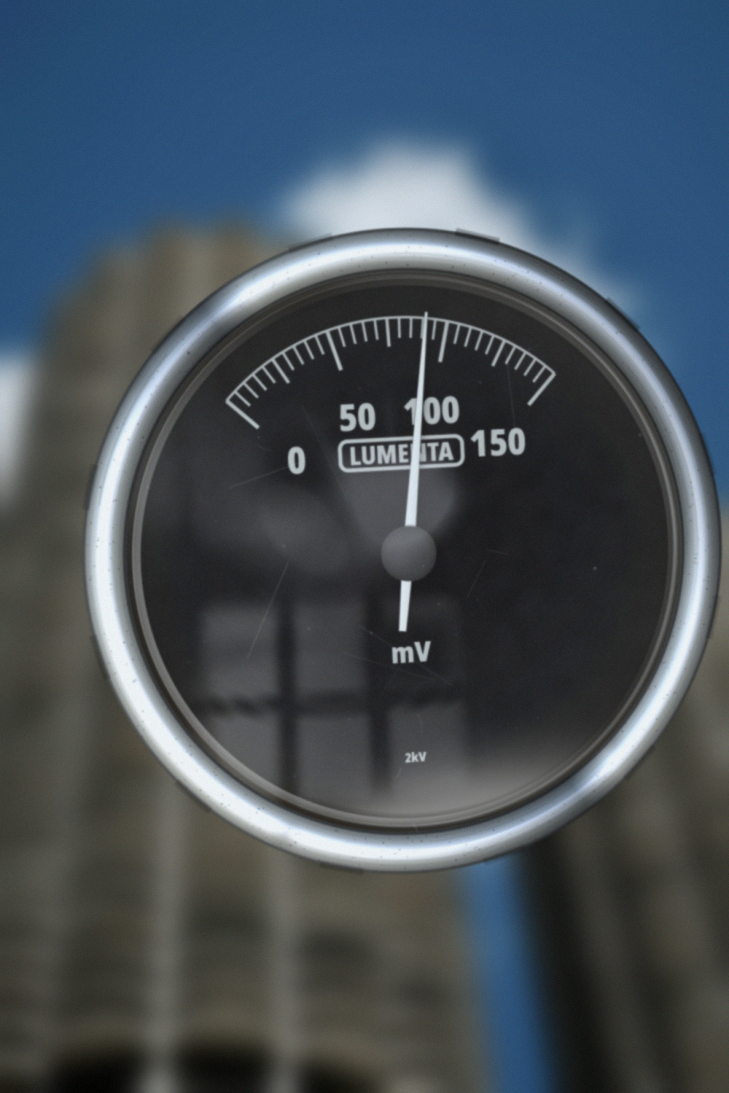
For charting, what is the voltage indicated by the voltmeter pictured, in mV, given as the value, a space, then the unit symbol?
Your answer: 90 mV
